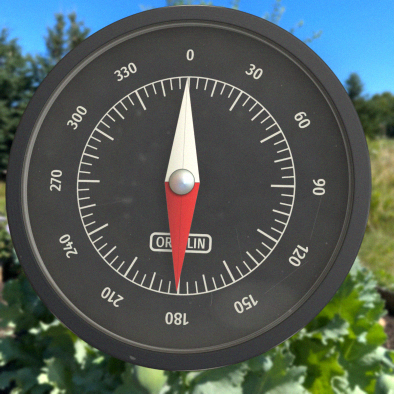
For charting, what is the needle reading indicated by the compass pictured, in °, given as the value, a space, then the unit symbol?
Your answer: 180 °
